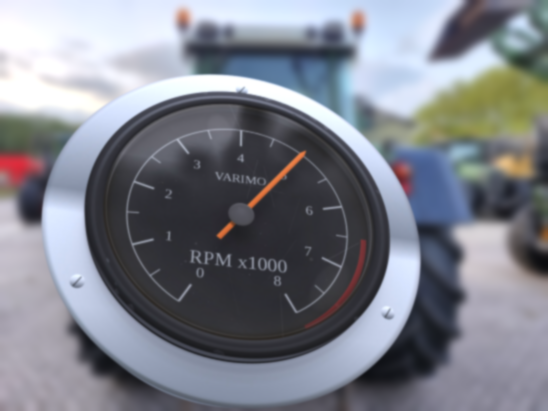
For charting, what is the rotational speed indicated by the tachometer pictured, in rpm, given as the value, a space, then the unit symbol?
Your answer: 5000 rpm
